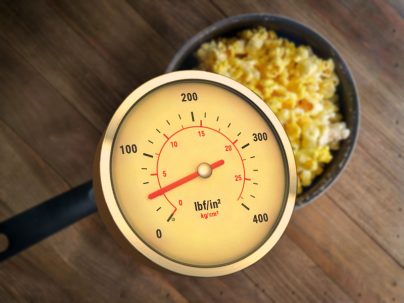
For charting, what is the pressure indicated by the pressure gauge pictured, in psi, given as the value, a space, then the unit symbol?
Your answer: 40 psi
